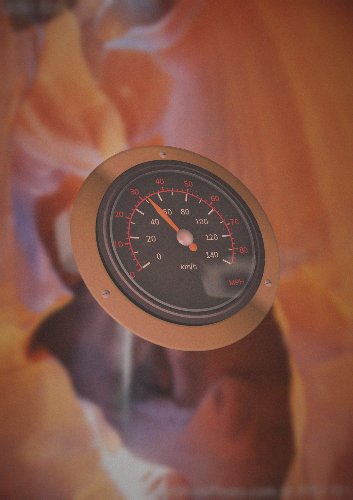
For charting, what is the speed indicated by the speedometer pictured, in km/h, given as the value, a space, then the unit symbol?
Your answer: 50 km/h
